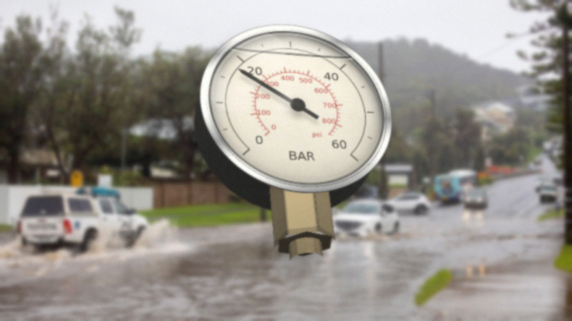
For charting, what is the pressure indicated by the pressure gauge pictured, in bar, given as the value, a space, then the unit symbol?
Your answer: 17.5 bar
